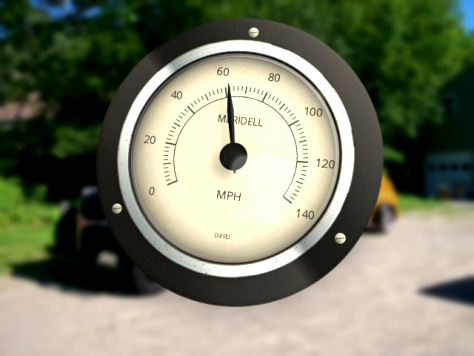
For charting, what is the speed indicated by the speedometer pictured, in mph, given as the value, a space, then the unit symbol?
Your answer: 62 mph
